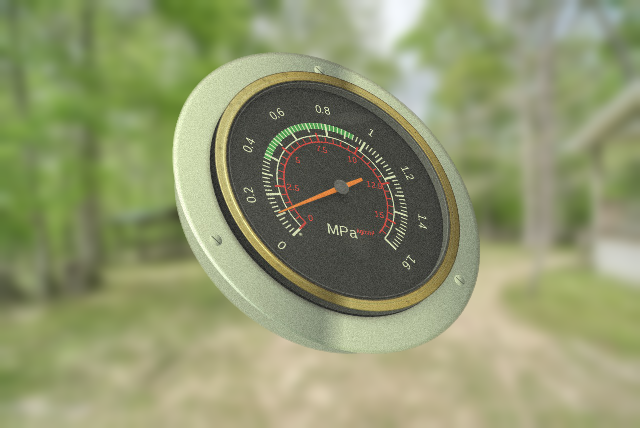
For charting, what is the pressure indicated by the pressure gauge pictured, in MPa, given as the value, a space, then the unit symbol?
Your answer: 0.1 MPa
